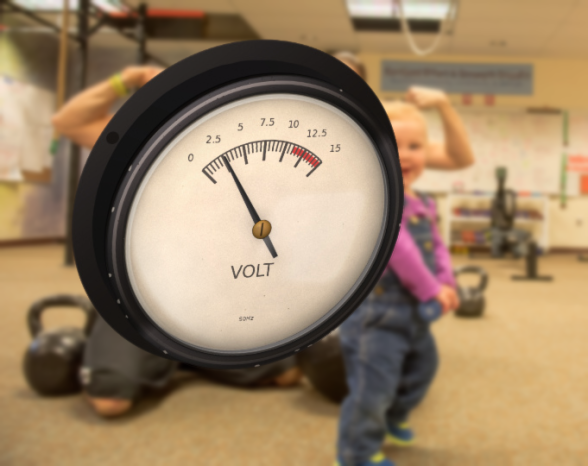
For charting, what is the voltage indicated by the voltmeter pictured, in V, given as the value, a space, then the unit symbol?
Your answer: 2.5 V
